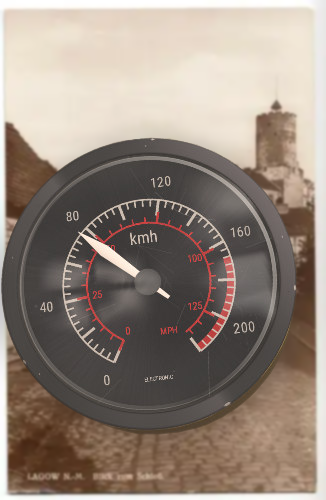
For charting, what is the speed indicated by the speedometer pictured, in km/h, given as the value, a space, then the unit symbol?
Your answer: 76 km/h
